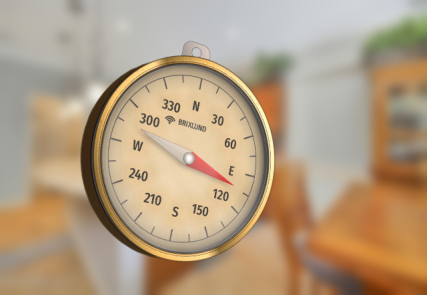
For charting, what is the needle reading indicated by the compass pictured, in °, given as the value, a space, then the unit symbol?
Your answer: 105 °
